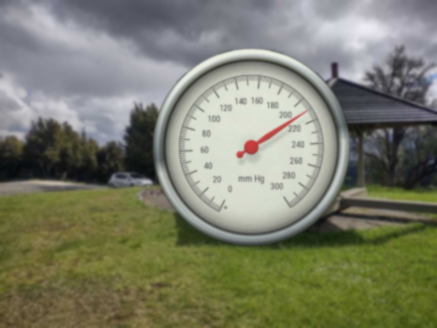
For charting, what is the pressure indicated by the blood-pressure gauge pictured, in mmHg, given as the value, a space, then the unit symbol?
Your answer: 210 mmHg
